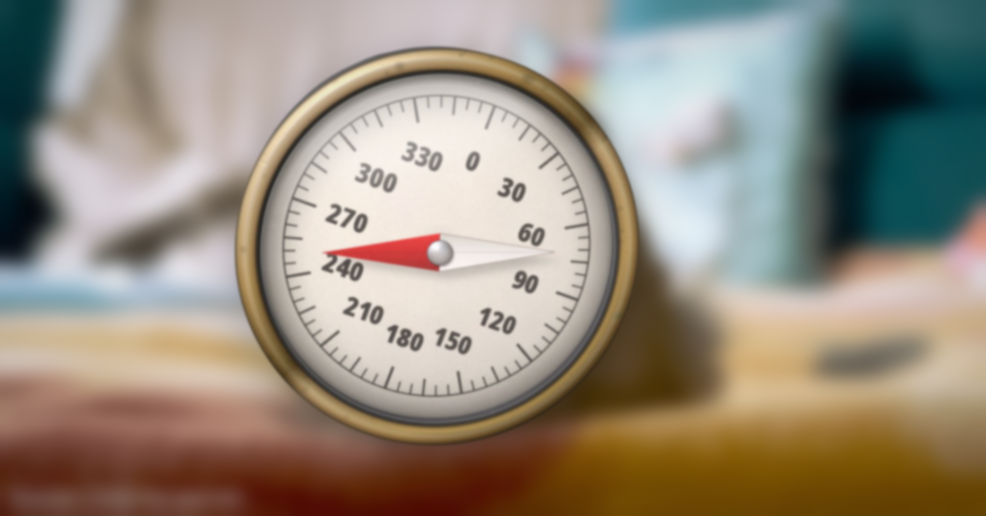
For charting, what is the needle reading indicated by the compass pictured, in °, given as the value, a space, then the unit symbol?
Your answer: 250 °
